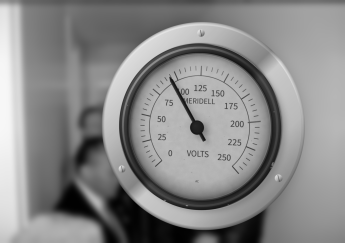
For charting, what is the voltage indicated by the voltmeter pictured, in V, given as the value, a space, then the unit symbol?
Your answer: 95 V
